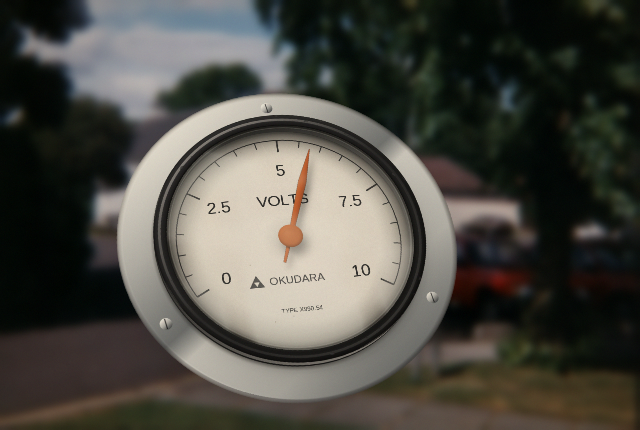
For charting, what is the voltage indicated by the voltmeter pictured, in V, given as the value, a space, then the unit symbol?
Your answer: 5.75 V
